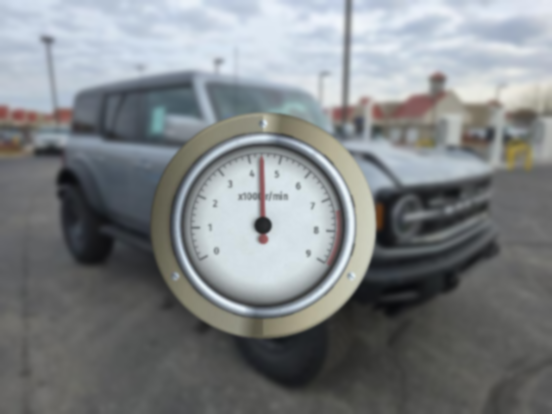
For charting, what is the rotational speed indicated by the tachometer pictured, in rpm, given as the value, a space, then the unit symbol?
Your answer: 4400 rpm
